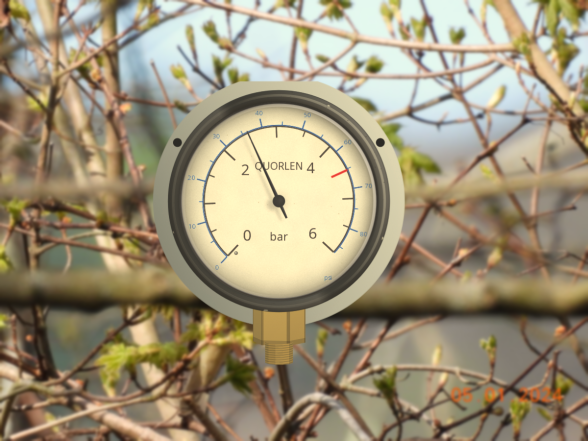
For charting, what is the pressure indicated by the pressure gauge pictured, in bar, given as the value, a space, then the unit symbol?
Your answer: 2.5 bar
